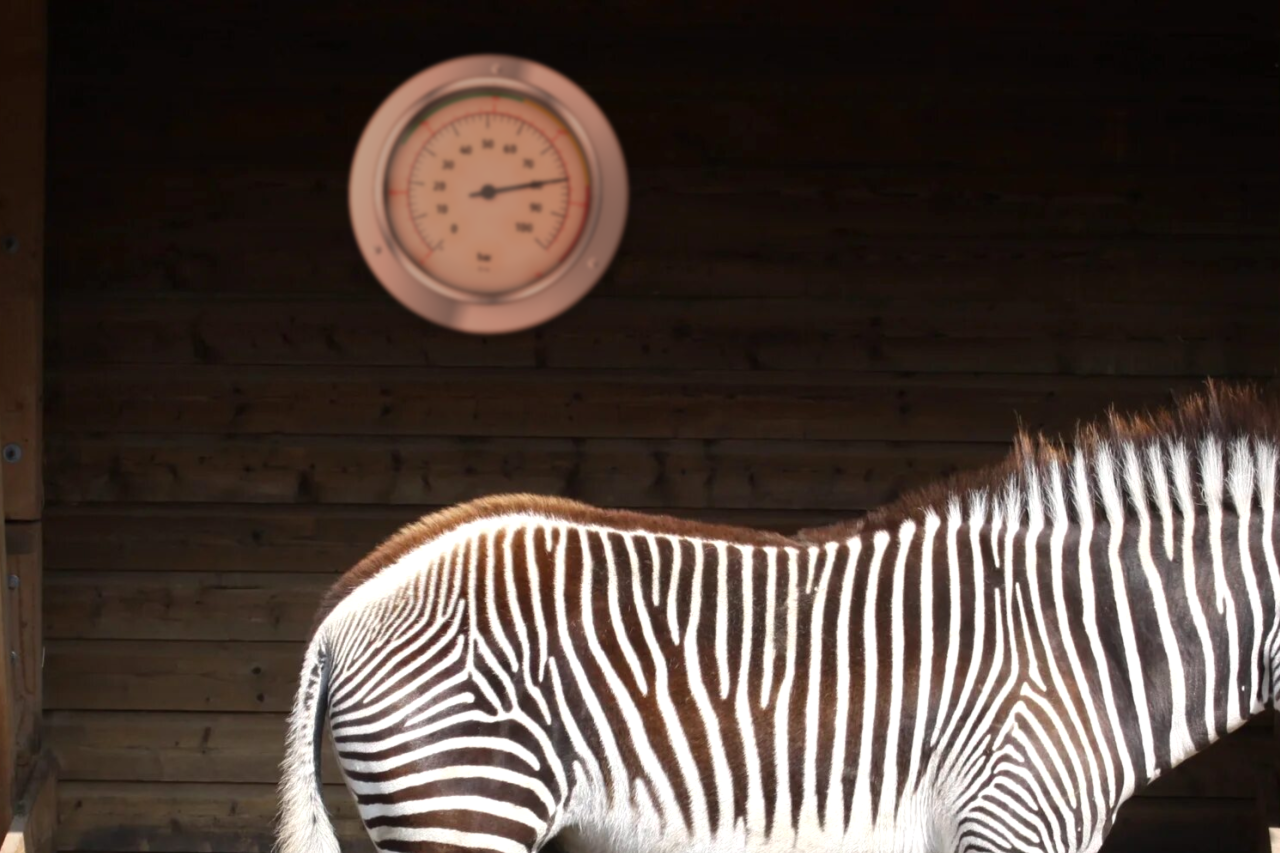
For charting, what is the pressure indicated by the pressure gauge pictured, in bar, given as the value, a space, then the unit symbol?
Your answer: 80 bar
